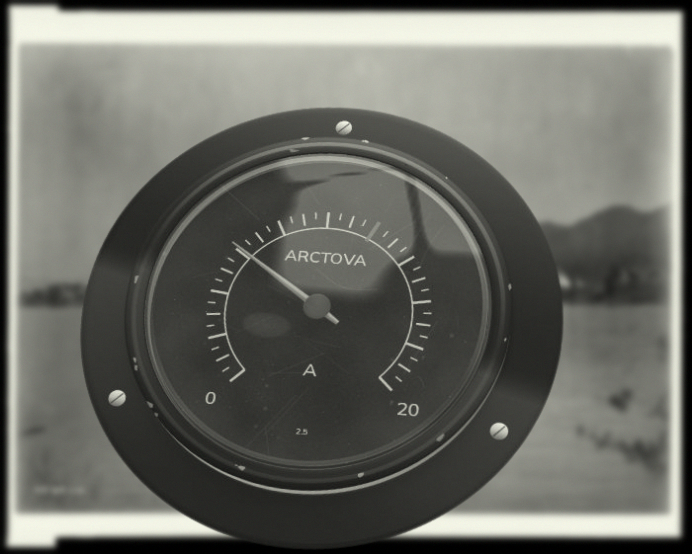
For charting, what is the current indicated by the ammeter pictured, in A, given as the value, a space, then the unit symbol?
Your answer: 6 A
